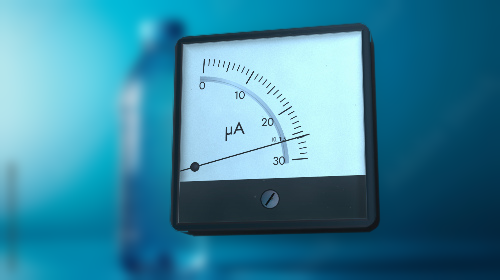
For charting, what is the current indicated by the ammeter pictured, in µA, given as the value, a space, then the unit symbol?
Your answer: 26 µA
